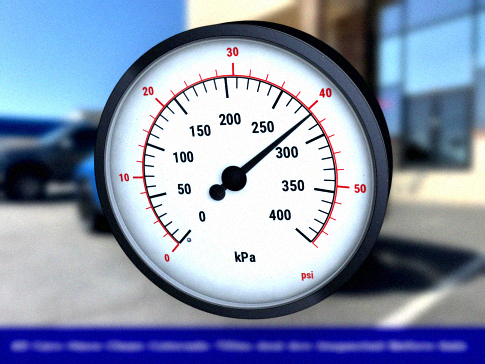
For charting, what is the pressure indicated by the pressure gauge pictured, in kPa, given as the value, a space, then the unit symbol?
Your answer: 280 kPa
